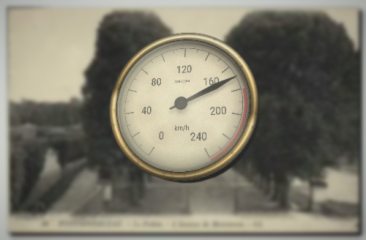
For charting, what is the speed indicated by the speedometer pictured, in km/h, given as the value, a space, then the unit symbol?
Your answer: 170 km/h
